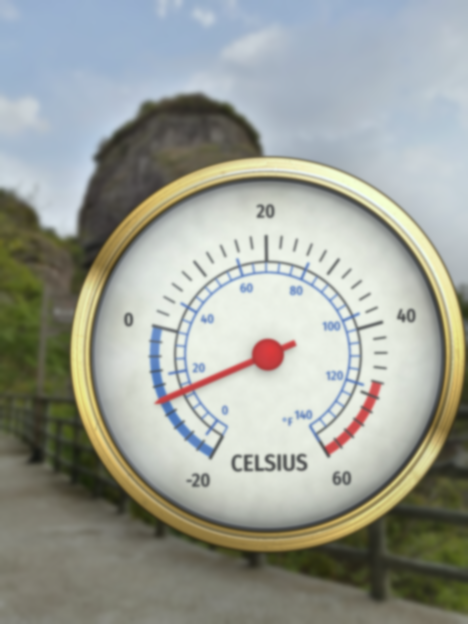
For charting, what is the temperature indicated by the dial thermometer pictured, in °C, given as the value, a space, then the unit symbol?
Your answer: -10 °C
